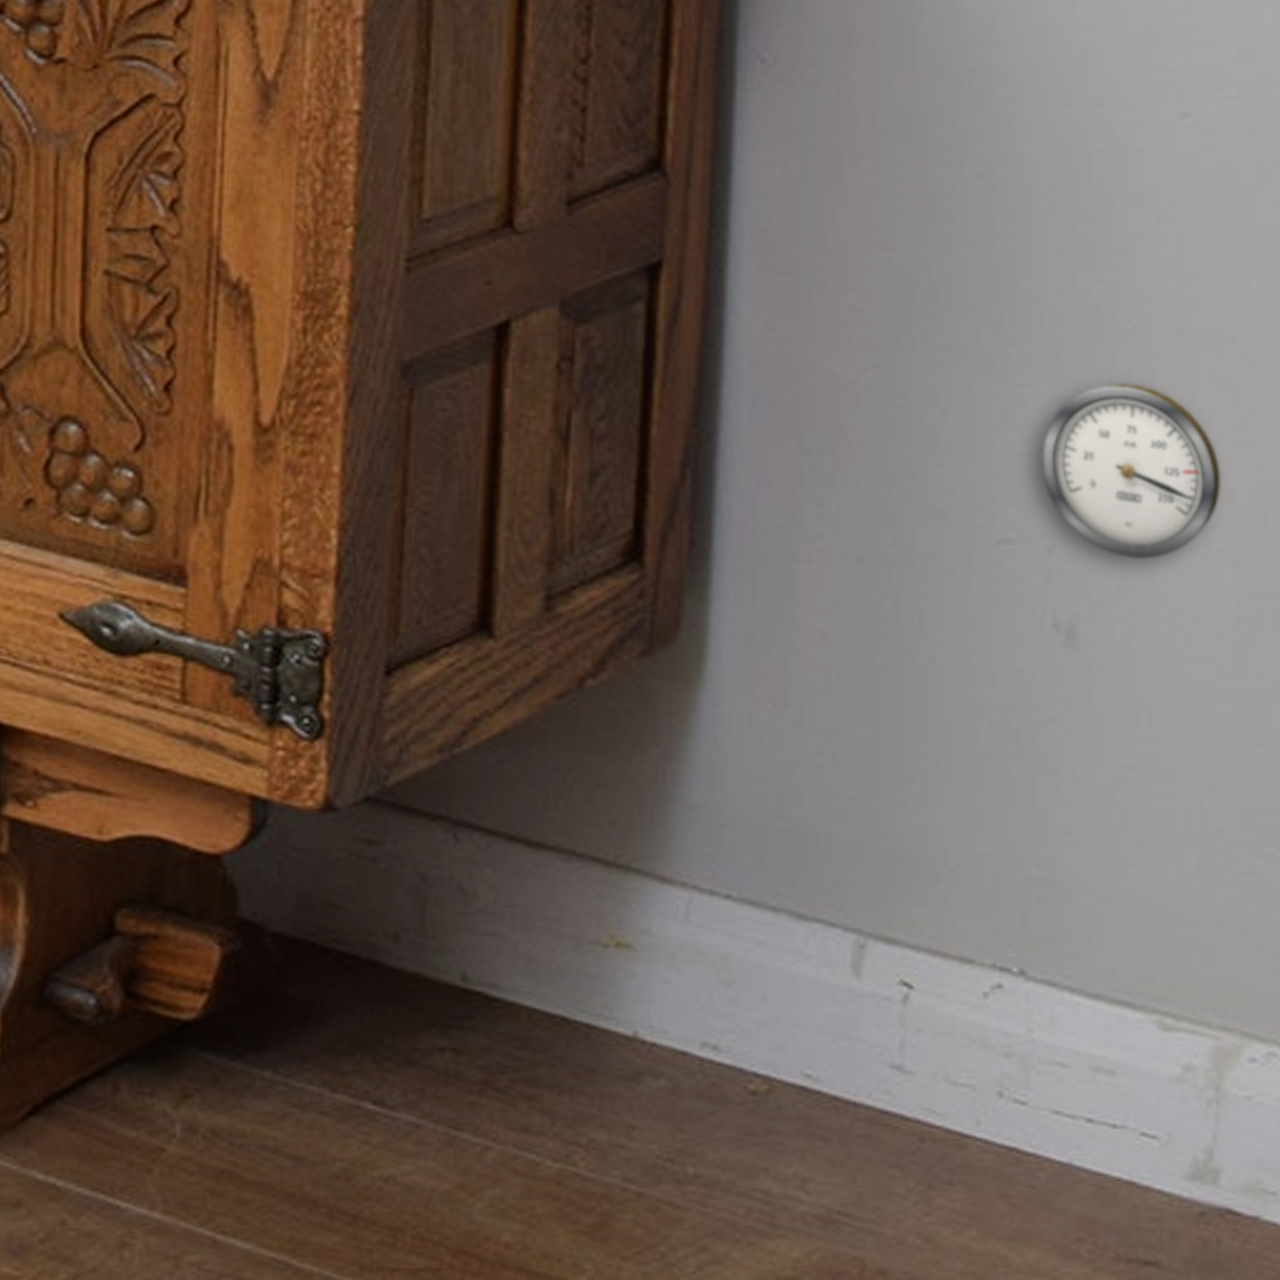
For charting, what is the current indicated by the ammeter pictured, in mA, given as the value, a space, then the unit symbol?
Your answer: 140 mA
